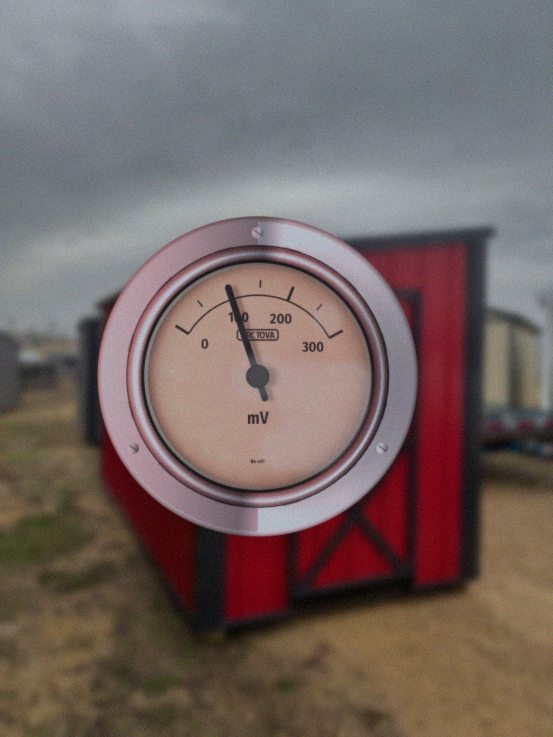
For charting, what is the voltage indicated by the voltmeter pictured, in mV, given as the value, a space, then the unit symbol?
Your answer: 100 mV
